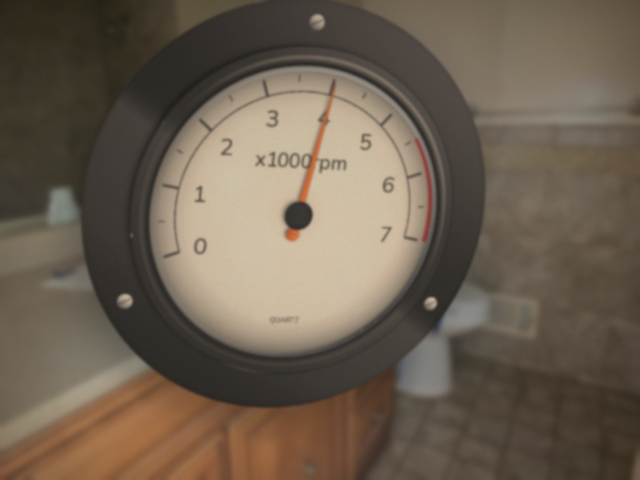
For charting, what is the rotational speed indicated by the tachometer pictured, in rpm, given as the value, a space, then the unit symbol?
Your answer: 4000 rpm
